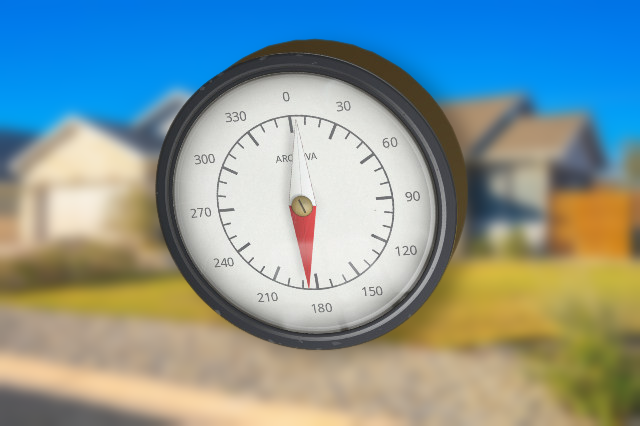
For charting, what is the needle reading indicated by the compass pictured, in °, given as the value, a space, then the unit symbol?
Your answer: 185 °
